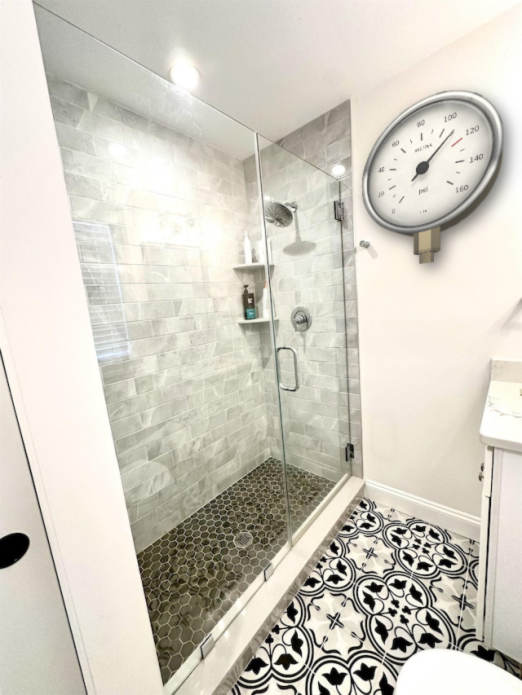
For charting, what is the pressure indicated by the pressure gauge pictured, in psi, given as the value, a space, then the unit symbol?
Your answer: 110 psi
